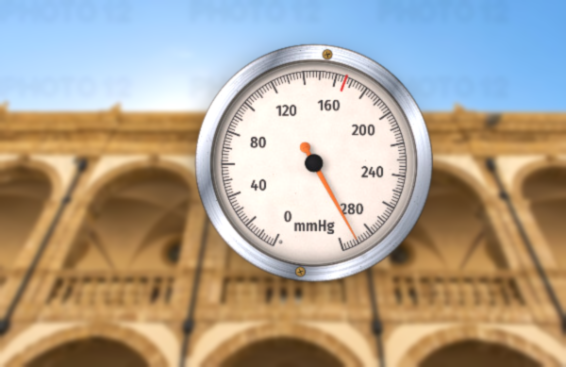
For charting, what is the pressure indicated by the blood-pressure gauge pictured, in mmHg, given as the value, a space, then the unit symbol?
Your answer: 290 mmHg
